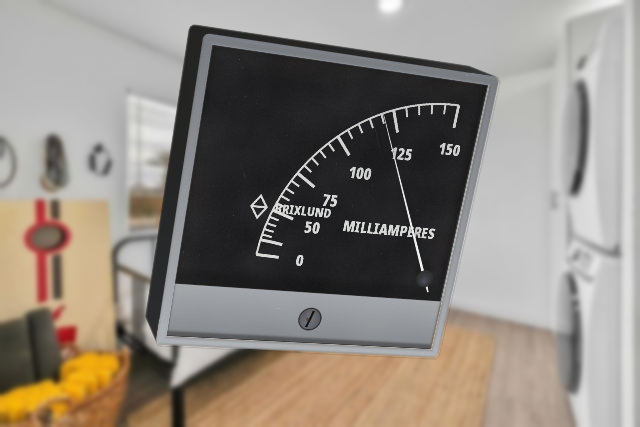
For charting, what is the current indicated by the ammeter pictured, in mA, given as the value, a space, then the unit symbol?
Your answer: 120 mA
